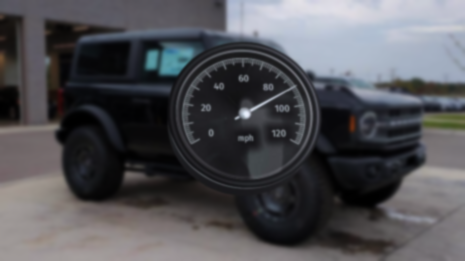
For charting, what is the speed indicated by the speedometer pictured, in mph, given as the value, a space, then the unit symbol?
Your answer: 90 mph
